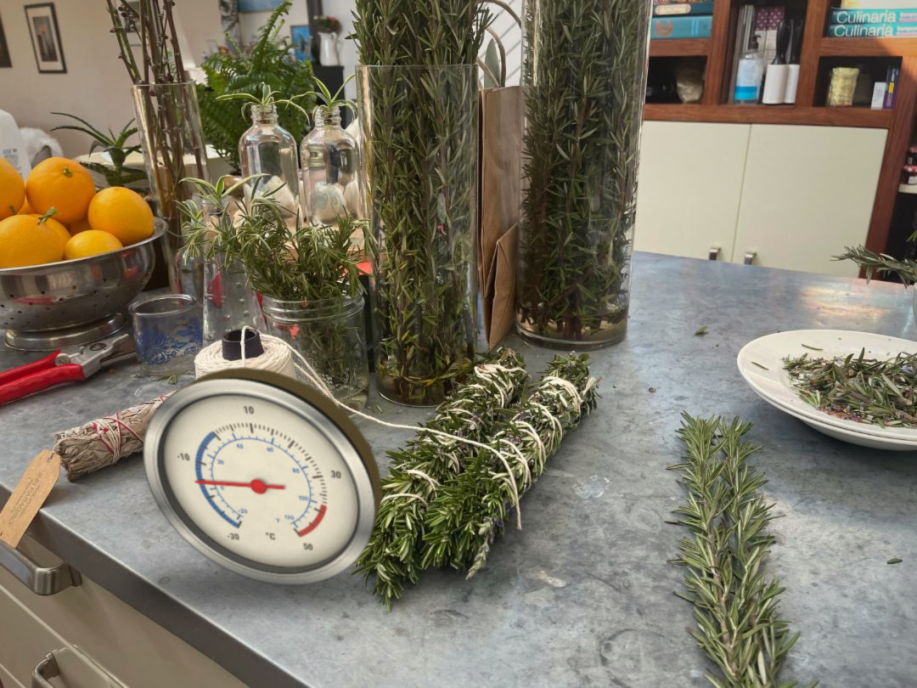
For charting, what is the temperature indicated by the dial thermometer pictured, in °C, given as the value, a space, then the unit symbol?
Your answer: -15 °C
